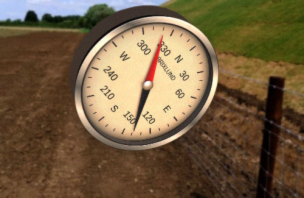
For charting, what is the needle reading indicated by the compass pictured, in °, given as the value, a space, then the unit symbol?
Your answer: 320 °
